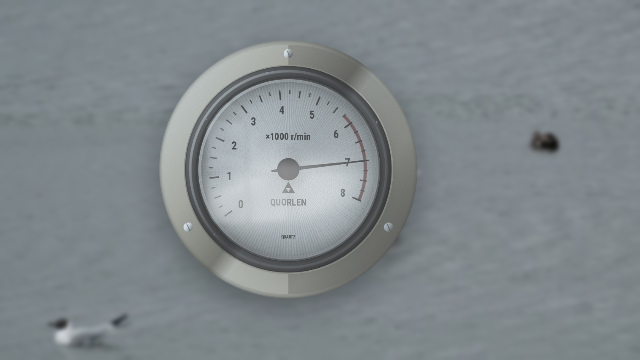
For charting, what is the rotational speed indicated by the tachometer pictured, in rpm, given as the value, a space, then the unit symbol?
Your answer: 7000 rpm
